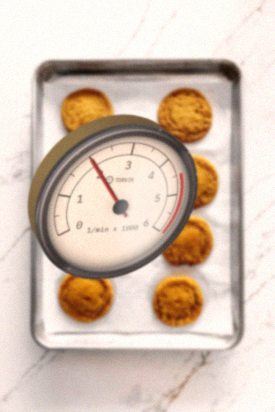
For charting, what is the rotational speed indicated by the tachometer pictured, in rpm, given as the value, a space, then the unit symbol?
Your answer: 2000 rpm
